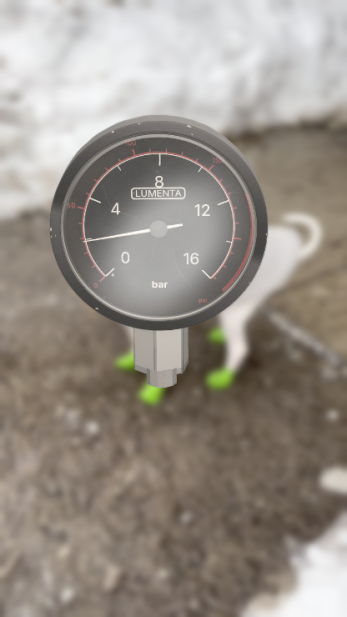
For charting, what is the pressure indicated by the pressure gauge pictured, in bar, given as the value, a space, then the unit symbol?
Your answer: 2 bar
